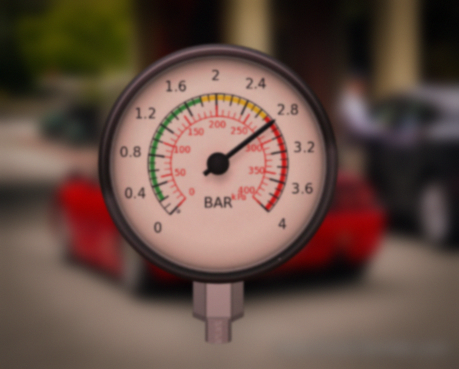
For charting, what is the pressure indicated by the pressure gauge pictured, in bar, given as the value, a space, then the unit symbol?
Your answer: 2.8 bar
